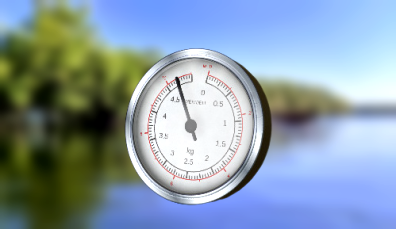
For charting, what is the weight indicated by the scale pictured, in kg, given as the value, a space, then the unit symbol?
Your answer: 4.75 kg
